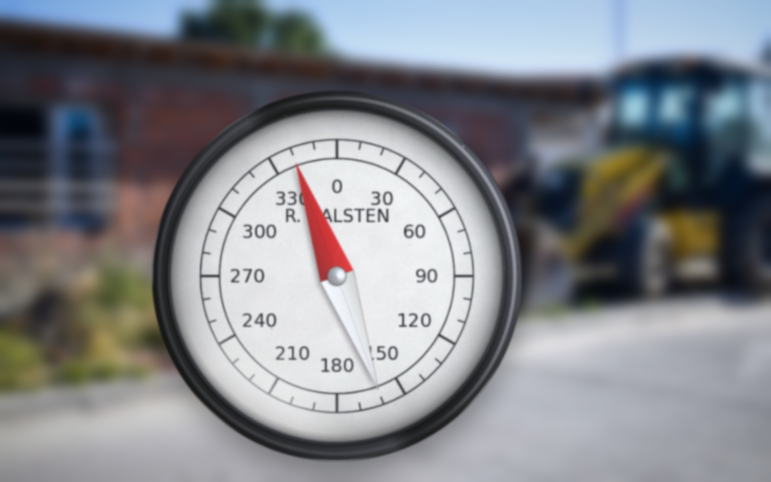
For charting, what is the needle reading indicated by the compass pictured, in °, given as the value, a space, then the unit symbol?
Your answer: 340 °
